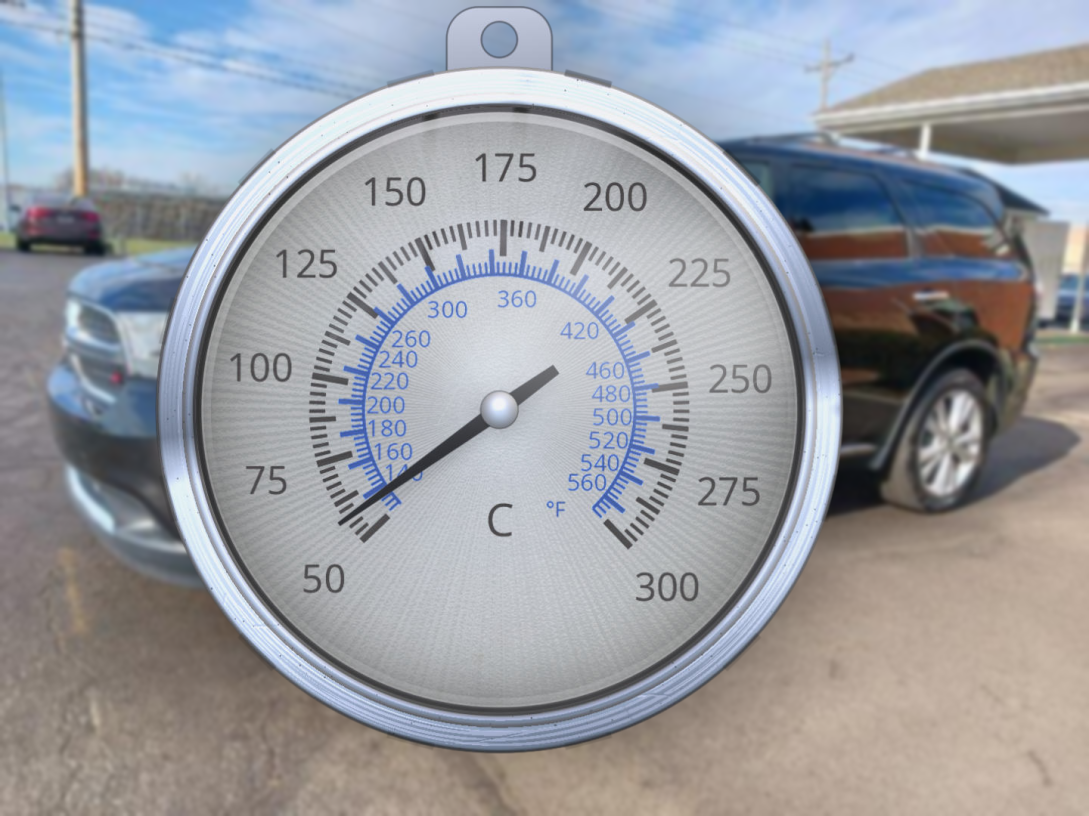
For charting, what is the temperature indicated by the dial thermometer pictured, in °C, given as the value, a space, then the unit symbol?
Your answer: 57.5 °C
